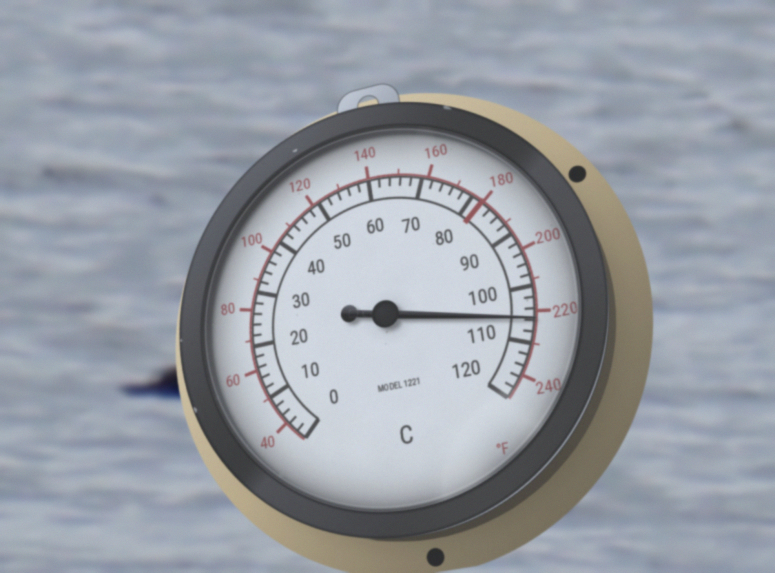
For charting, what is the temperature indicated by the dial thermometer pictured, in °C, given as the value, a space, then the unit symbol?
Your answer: 106 °C
